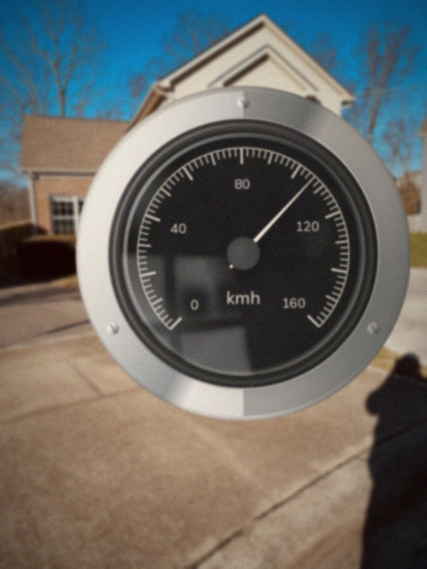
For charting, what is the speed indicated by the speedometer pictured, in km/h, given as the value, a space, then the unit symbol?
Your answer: 106 km/h
